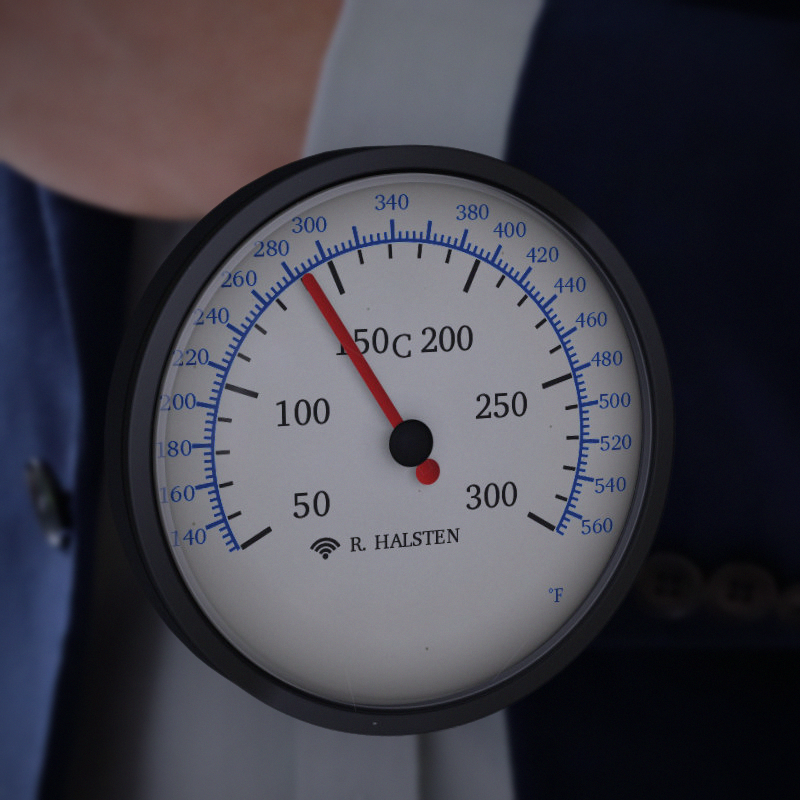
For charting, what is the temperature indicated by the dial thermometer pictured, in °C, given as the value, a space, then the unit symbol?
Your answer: 140 °C
